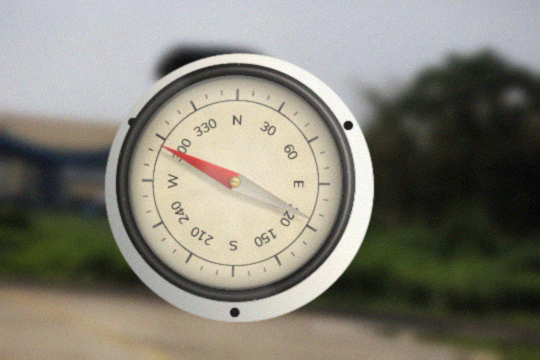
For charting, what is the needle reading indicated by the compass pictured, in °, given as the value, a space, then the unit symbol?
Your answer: 295 °
